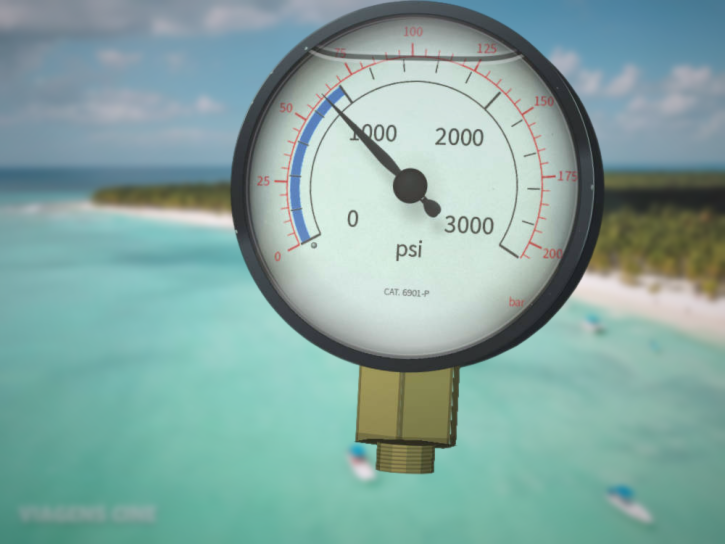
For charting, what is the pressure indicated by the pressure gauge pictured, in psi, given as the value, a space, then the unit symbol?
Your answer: 900 psi
